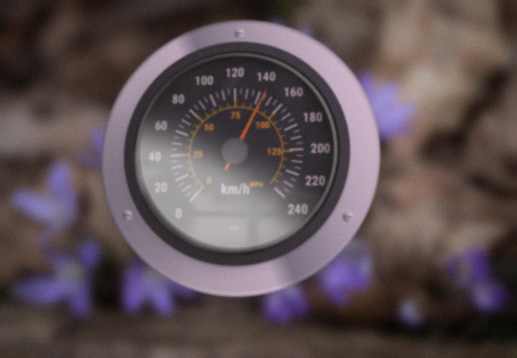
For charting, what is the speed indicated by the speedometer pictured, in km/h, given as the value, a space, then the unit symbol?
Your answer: 145 km/h
